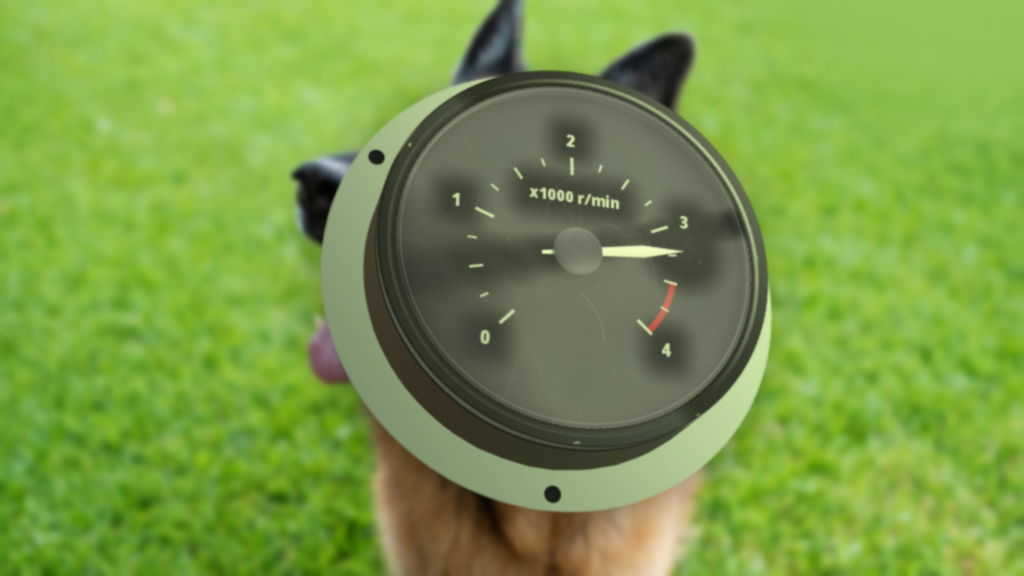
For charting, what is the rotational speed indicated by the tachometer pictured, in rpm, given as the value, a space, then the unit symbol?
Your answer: 3250 rpm
